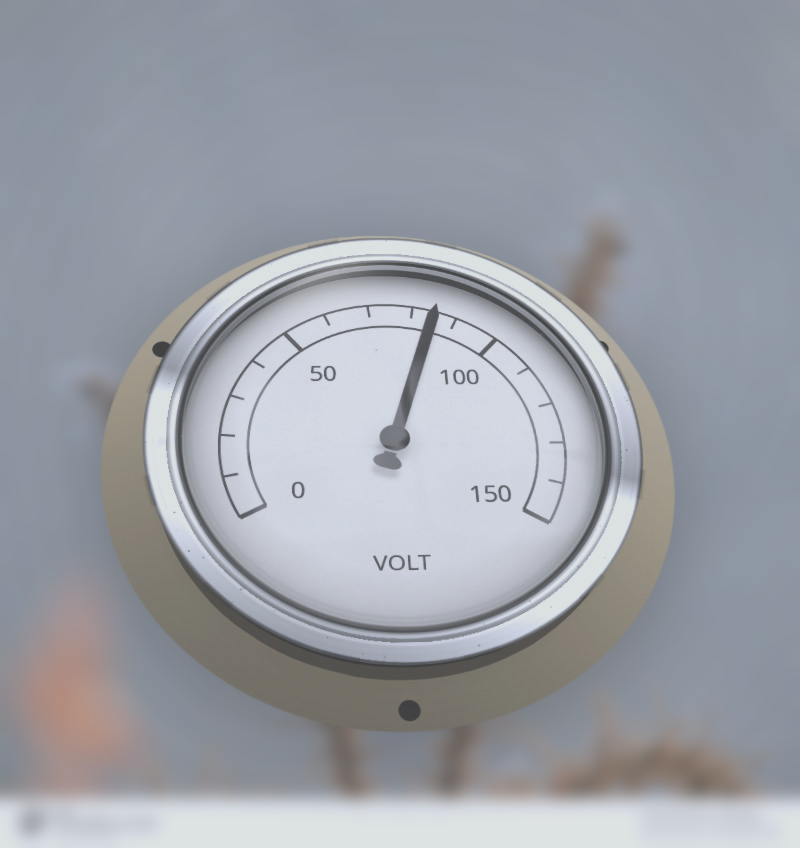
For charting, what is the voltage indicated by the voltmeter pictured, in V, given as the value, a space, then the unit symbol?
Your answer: 85 V
